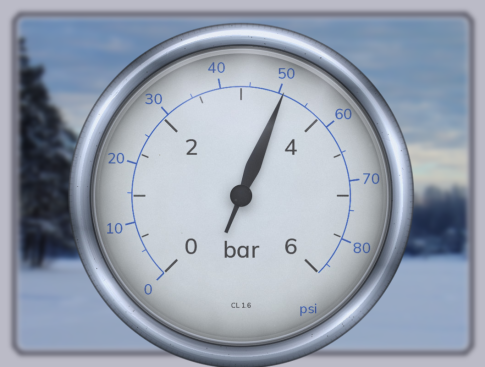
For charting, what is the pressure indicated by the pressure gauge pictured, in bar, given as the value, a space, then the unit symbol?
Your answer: 3.5 bar
